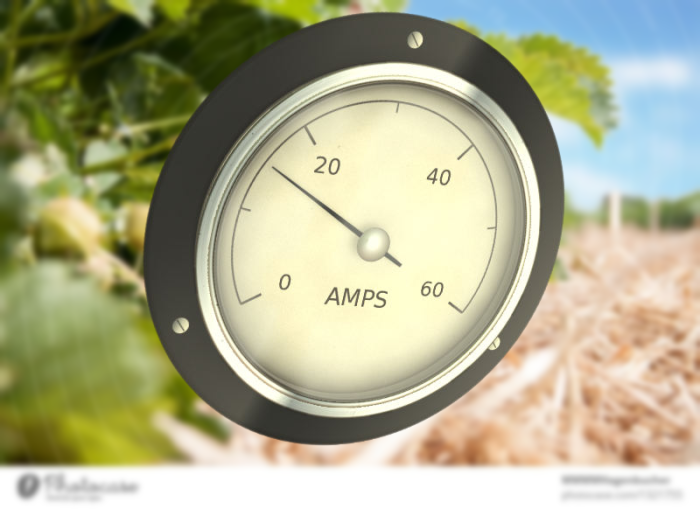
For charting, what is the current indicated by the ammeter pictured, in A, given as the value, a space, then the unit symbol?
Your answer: 15 A
